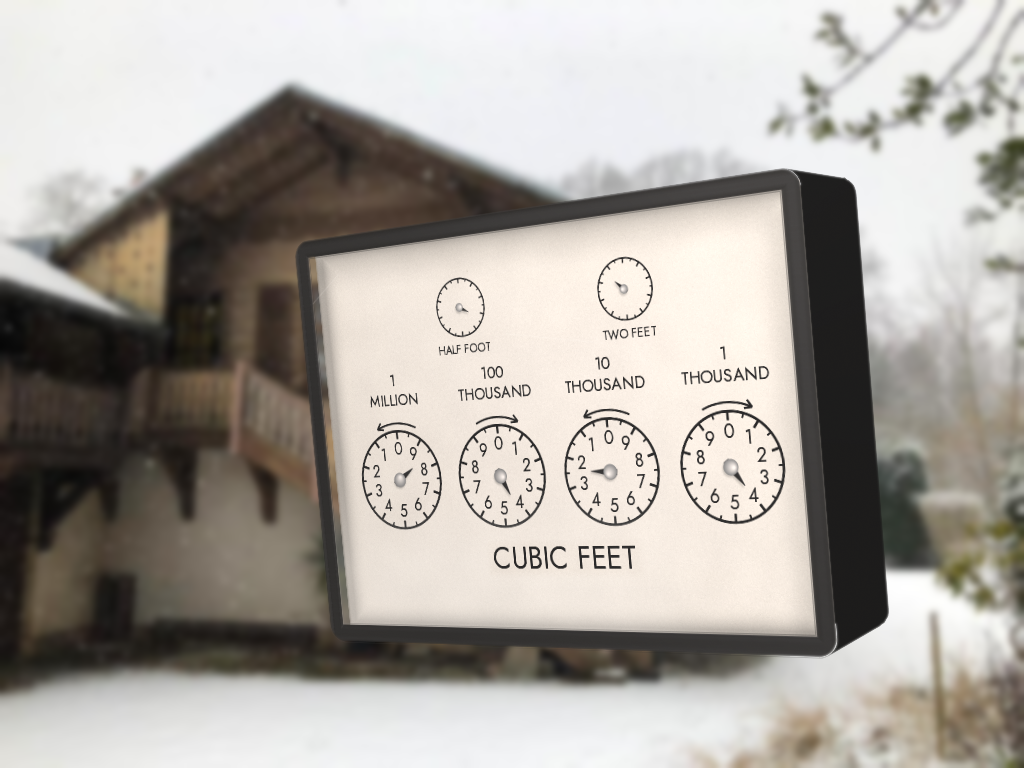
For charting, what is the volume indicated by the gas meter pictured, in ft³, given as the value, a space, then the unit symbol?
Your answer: 842400 ft³
